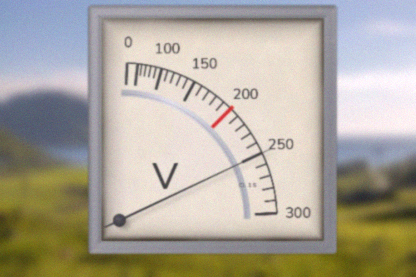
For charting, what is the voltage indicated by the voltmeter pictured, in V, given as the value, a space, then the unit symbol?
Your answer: 250 V
